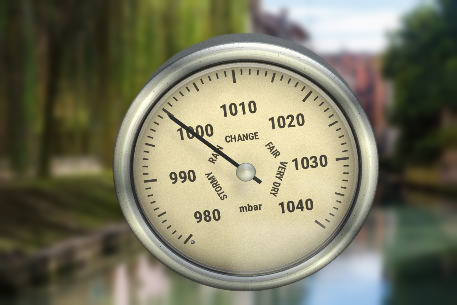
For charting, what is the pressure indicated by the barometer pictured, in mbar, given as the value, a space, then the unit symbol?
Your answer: 1000 mbar
